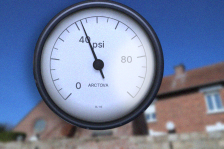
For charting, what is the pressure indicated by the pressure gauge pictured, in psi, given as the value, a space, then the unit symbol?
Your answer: 42.5 psi
